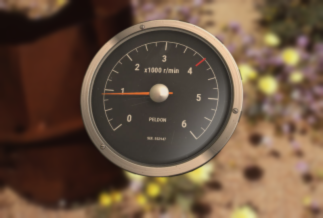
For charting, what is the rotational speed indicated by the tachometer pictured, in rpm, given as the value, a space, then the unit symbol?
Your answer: 875 rpm
